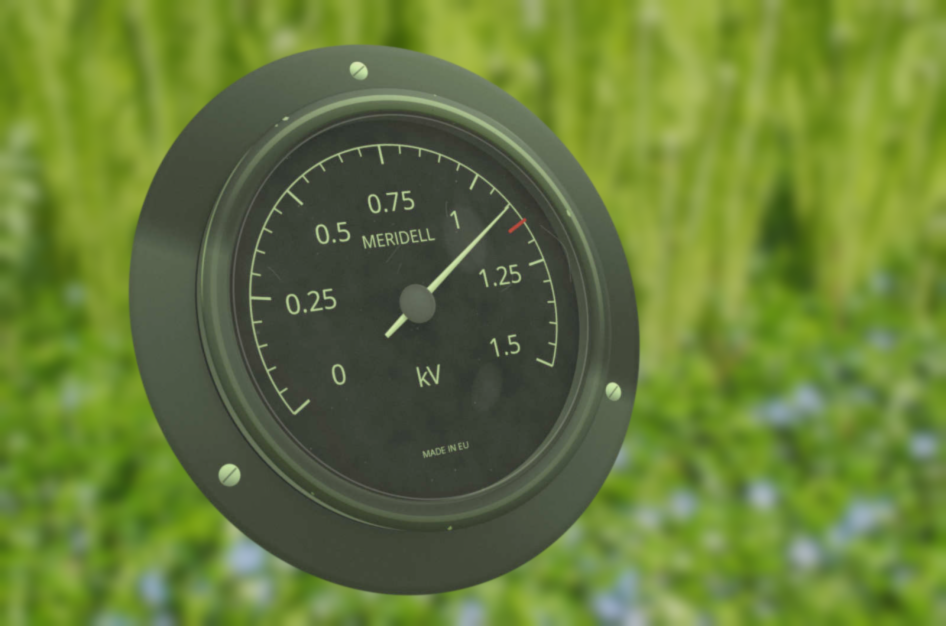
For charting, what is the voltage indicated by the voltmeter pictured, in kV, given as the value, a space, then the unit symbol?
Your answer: 1.1 kV
